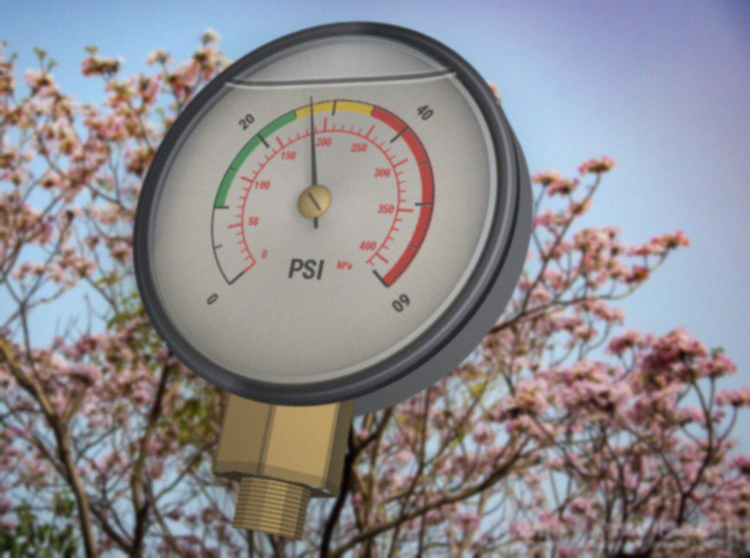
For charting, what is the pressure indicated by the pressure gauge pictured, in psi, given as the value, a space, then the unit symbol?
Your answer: 27.5 psi
